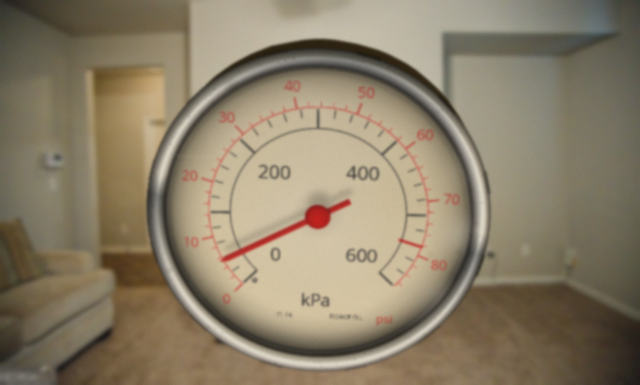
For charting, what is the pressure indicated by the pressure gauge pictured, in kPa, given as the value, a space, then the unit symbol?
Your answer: 40 kPa
